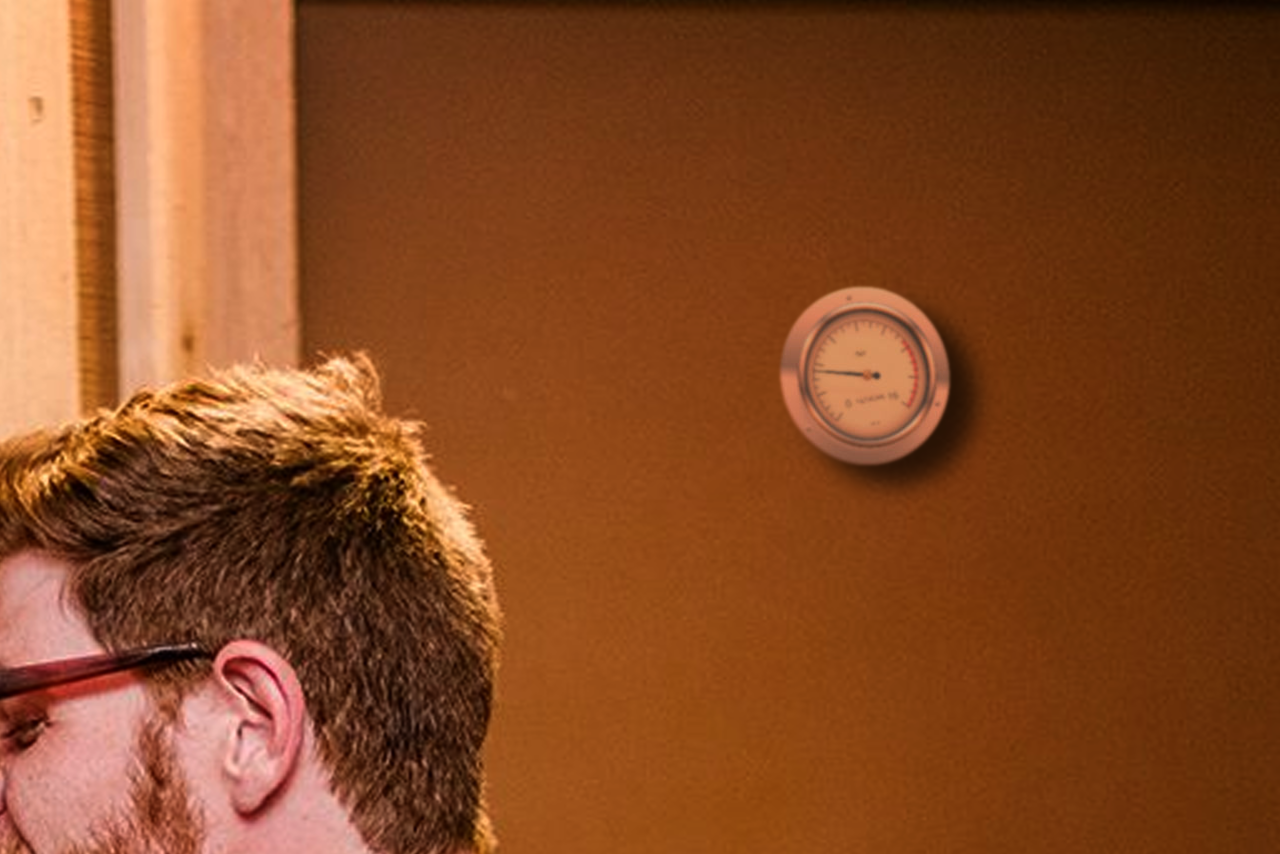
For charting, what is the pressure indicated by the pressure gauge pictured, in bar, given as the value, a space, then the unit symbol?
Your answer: 3.5 bar
